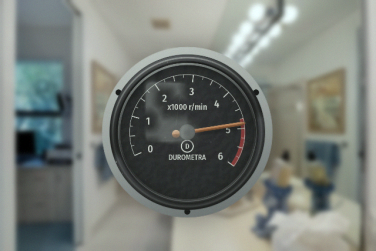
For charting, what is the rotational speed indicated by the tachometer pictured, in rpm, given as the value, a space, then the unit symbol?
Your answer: 4875 rpm
